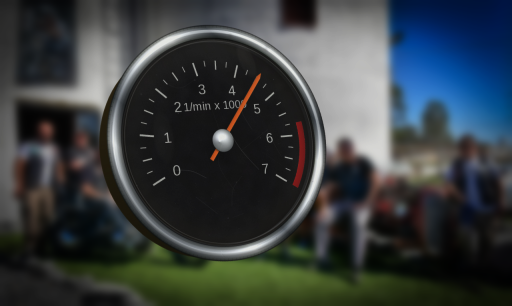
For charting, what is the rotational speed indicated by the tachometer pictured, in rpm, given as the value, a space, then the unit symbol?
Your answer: 4500 rpm
